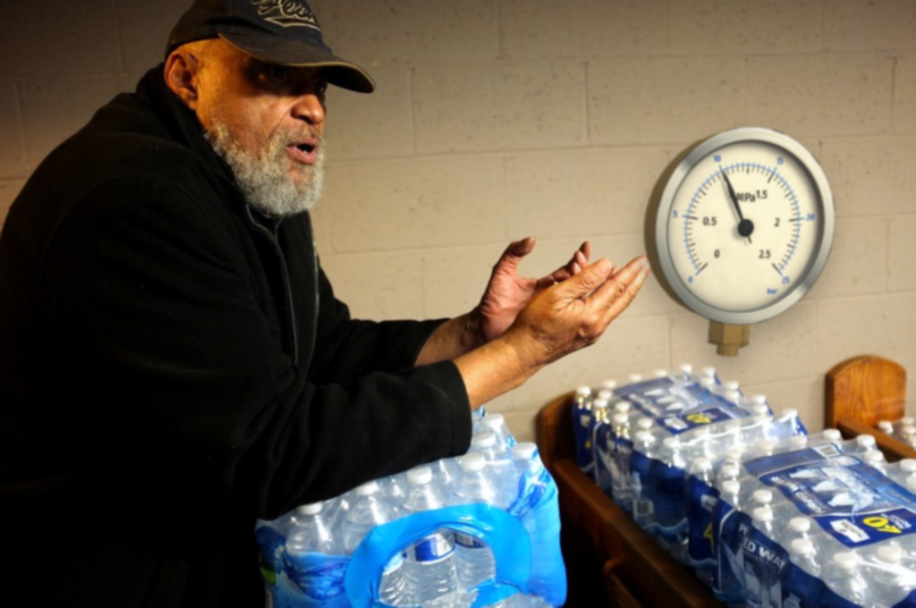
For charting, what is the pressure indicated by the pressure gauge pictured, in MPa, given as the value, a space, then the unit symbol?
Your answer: 1 MPa
